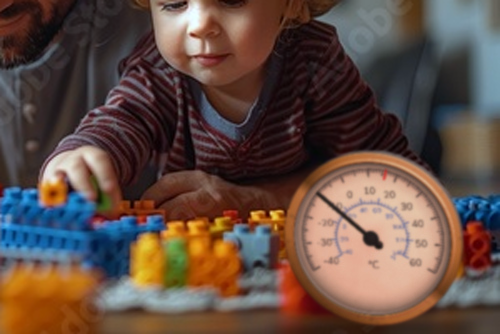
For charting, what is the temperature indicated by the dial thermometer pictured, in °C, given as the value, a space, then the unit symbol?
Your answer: -10 °C
